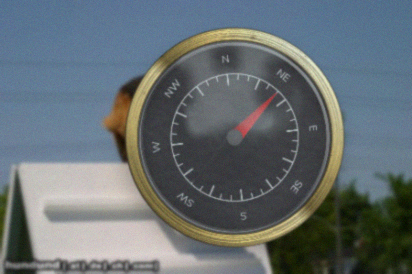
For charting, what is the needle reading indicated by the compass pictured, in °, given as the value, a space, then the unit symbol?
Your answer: 50 °
